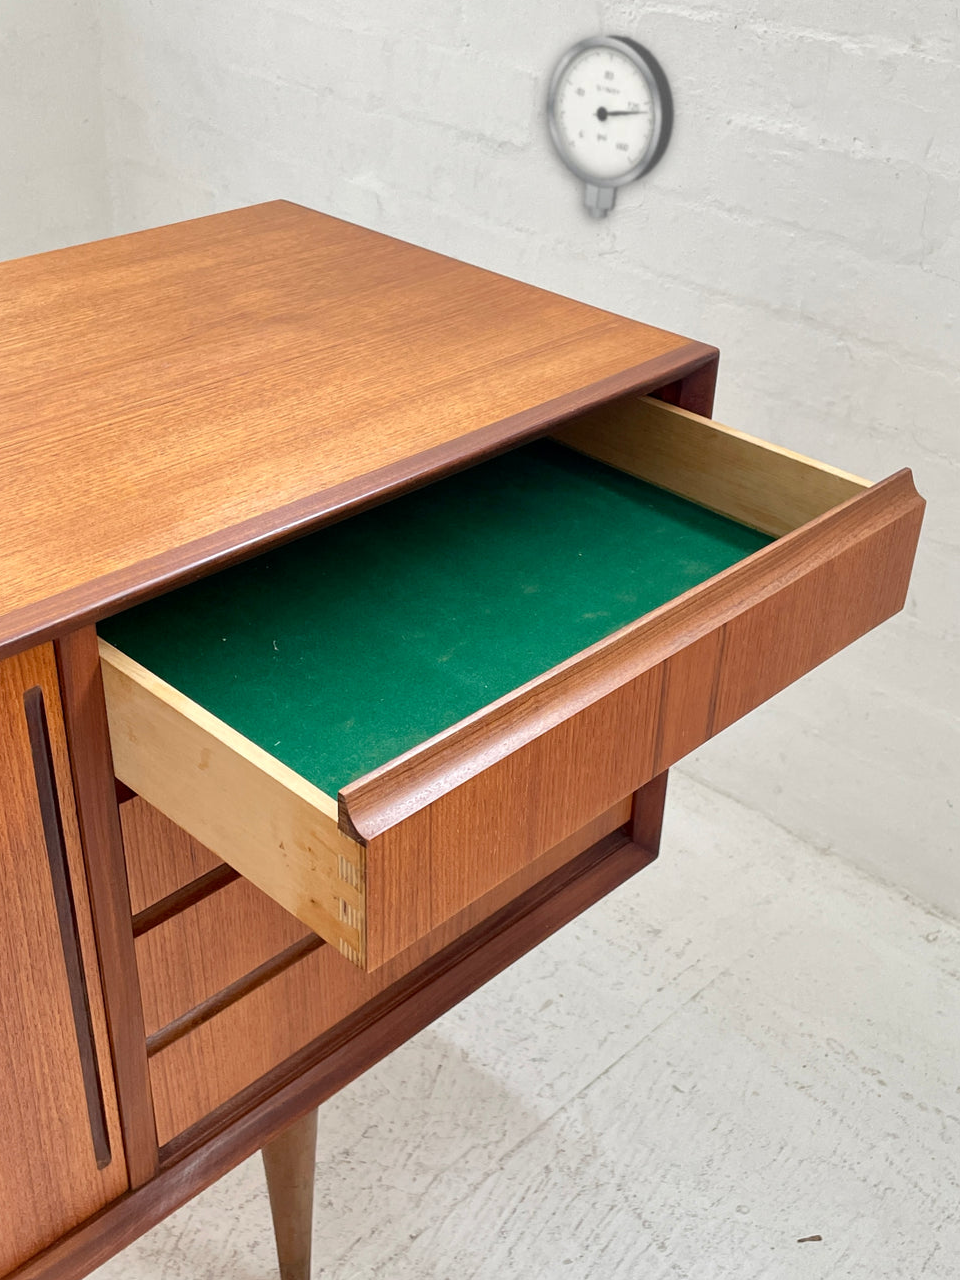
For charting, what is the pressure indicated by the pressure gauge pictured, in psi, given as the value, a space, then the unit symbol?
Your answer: 125 psi
